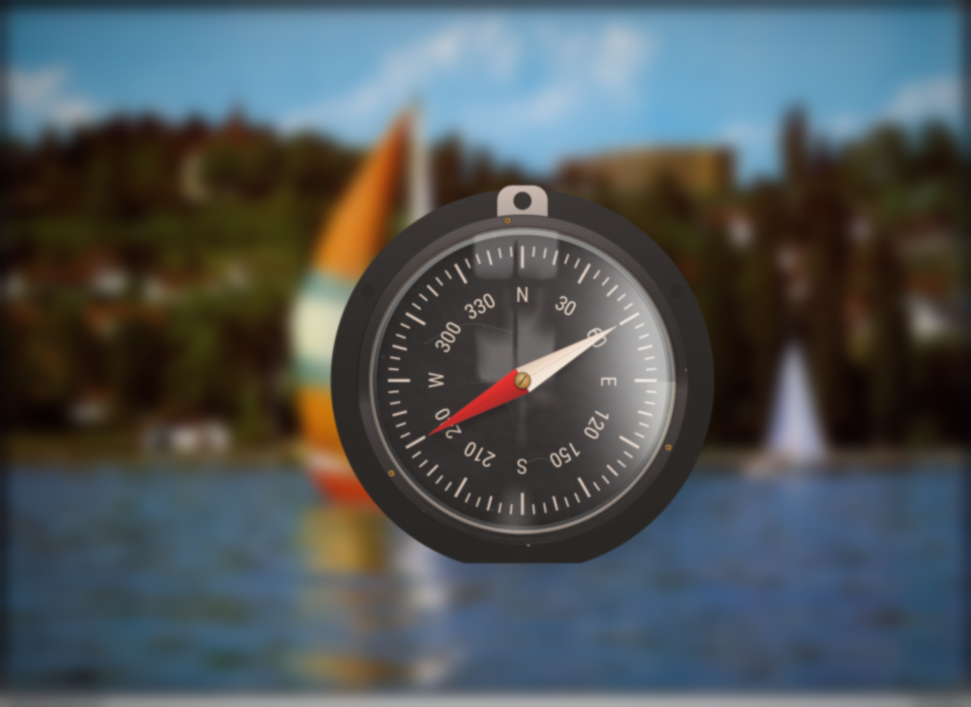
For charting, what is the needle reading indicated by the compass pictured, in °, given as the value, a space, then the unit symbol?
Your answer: 240 °
